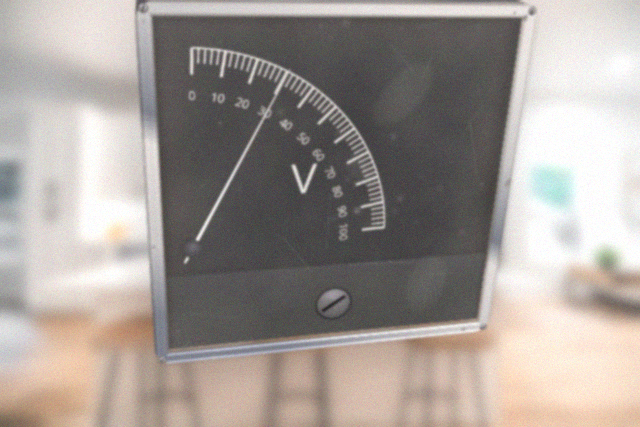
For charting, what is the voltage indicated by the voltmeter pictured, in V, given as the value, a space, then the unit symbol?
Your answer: 30 V
